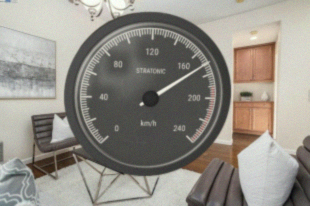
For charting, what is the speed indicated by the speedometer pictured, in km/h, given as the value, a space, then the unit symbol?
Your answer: 170 km/h
